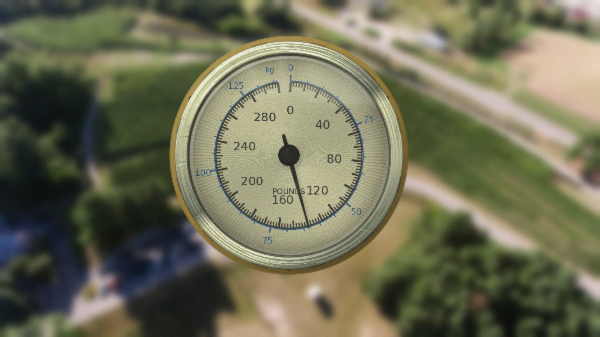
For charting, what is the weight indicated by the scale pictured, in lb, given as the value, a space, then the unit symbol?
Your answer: 140 lb
